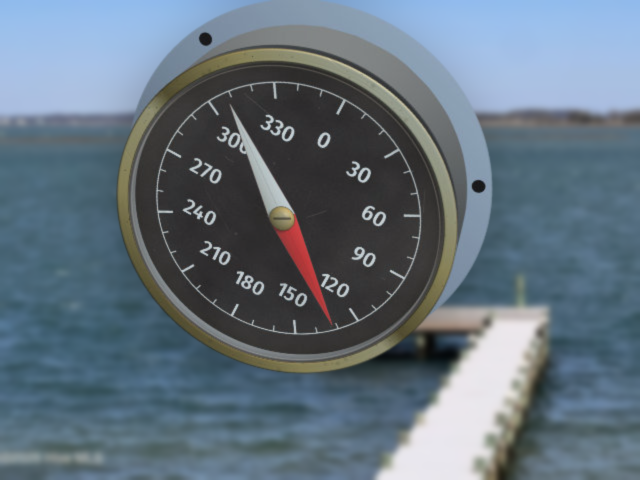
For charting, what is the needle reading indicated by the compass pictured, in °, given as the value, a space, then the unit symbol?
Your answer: 130 °
